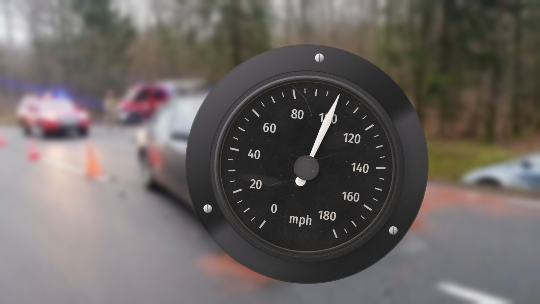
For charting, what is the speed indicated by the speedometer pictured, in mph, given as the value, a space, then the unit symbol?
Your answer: 100 mph
